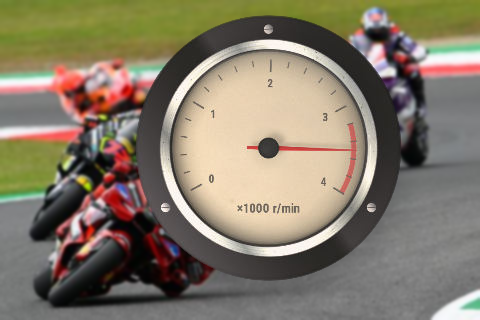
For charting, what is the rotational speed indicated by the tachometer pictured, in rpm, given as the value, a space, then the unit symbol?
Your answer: 3500 rpm
